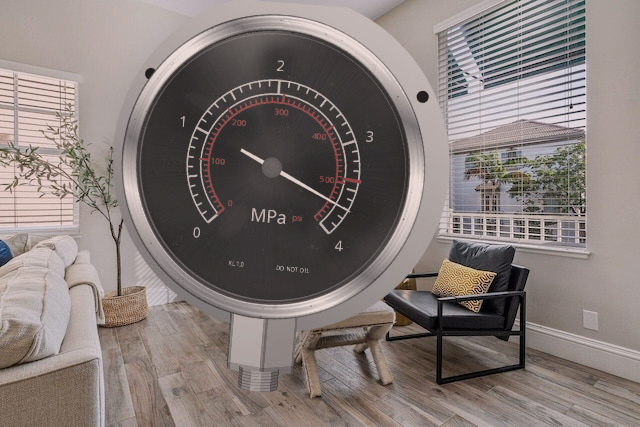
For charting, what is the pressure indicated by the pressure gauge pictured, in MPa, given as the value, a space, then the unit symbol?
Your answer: 3.7 MPa
